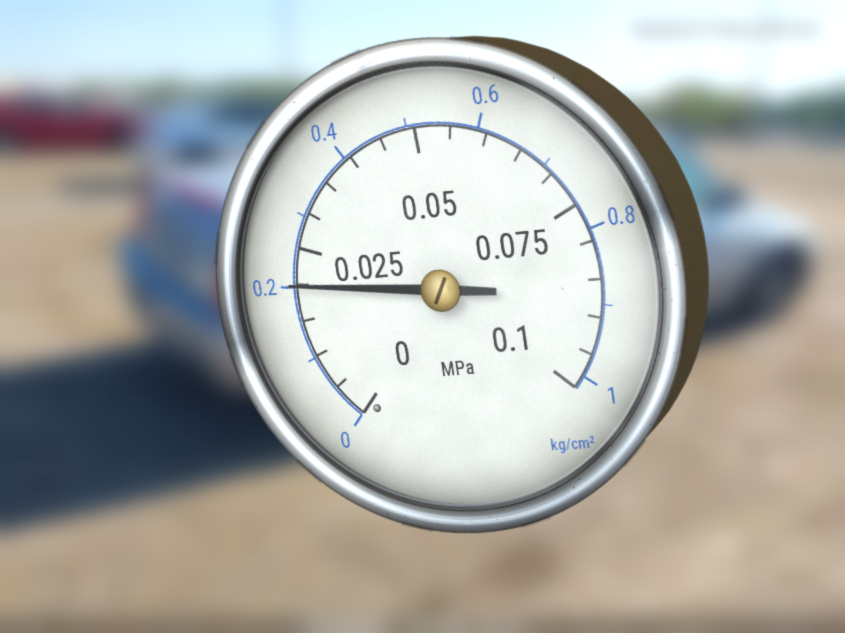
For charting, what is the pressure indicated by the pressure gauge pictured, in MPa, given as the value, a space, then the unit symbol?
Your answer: 0.02 MPa
